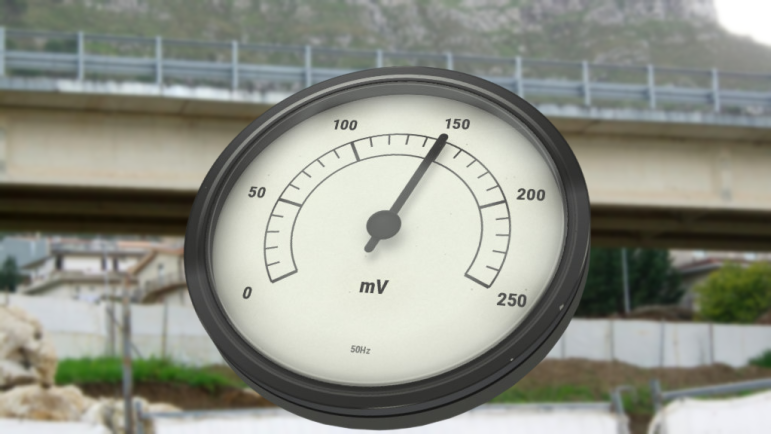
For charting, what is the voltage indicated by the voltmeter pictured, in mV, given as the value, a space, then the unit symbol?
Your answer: 150 mV
